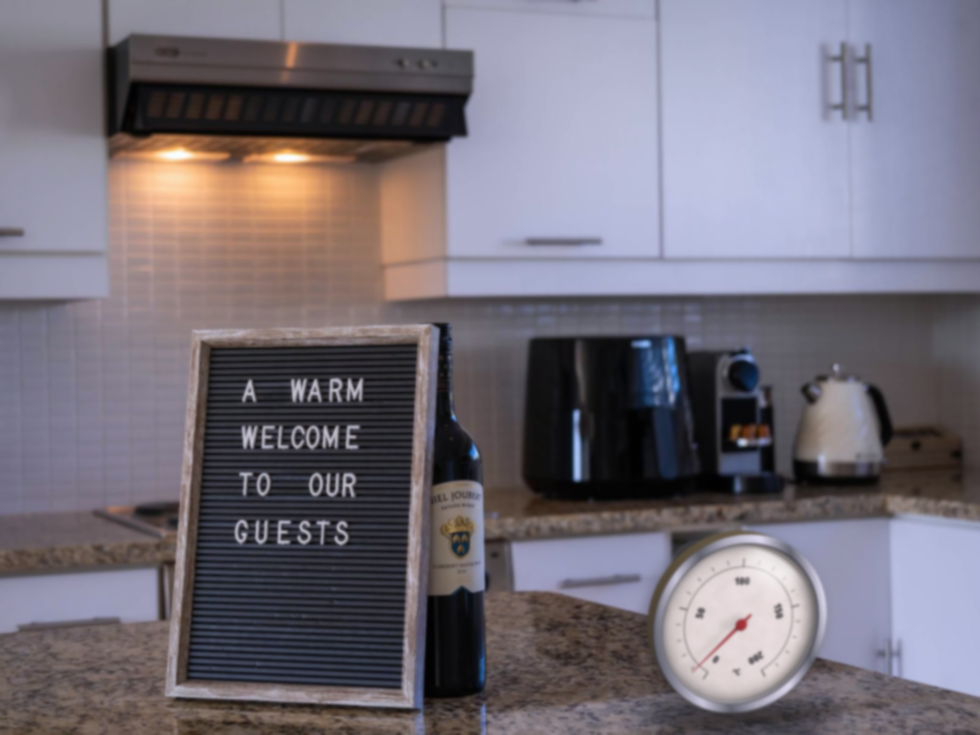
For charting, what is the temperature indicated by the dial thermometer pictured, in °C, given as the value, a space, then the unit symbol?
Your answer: 10 °C
